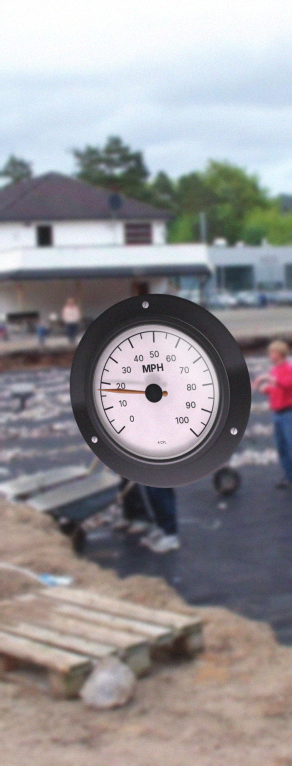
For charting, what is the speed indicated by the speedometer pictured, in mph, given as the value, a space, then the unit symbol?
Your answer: 17.5 mph
